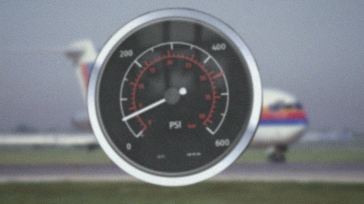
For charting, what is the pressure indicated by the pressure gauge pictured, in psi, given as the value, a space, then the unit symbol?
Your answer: 50 psi
